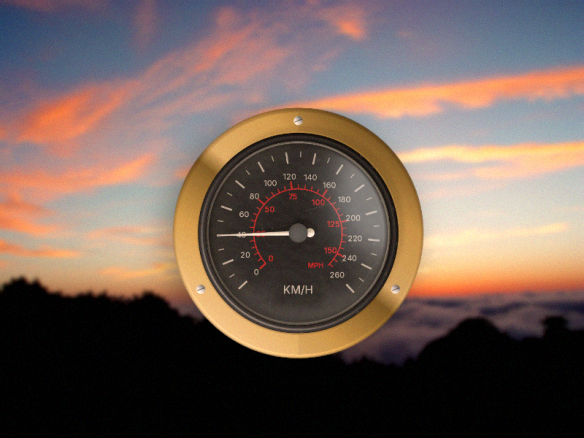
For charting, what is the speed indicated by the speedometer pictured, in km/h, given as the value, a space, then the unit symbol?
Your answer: 40 km/h
